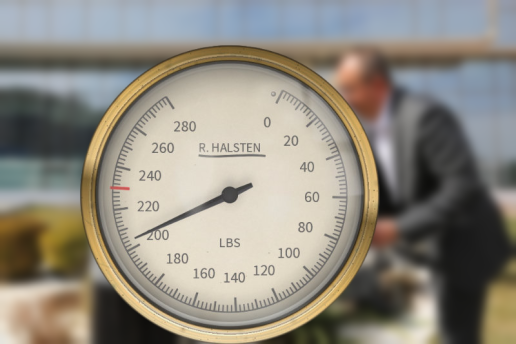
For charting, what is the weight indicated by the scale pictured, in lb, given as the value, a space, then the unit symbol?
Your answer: 204 lb
